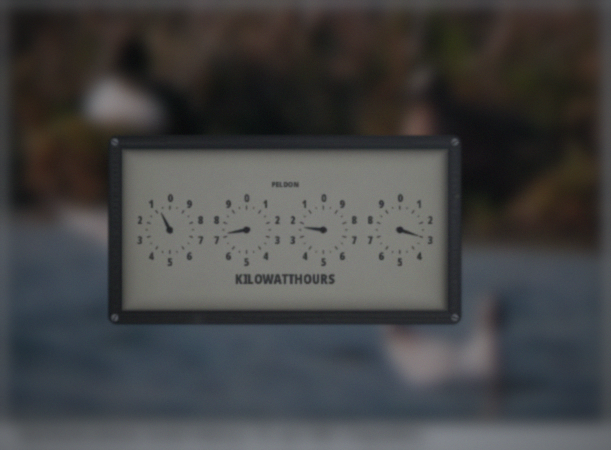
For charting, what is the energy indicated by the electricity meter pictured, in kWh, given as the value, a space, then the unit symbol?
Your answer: 723 kWh
